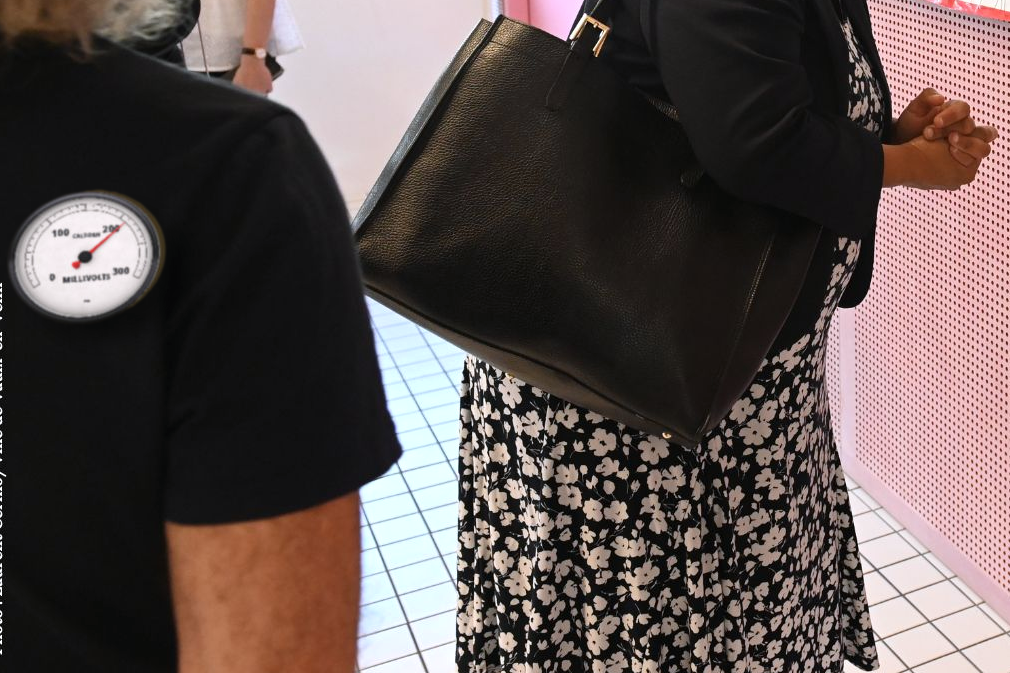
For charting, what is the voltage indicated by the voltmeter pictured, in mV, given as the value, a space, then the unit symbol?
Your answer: 210 mV
